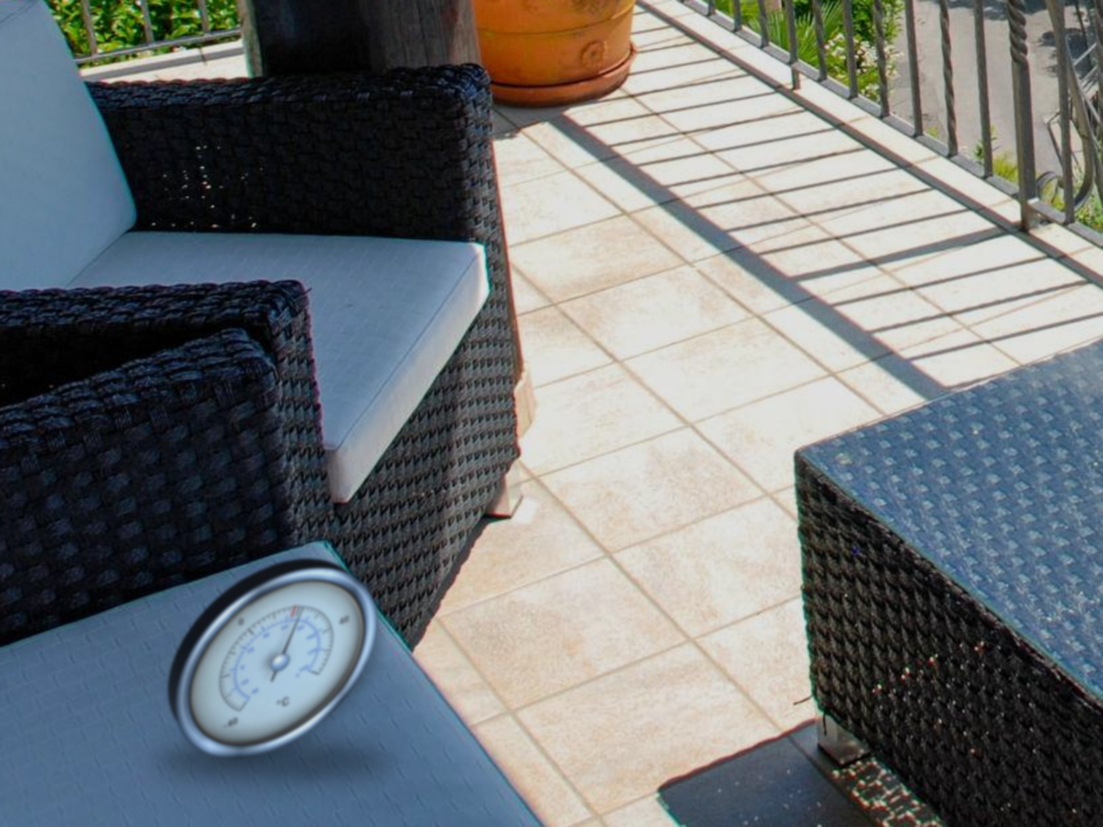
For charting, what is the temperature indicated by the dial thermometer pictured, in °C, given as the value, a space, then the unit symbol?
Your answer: 20 °C
